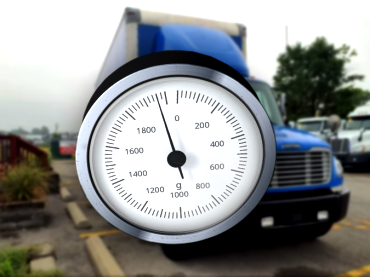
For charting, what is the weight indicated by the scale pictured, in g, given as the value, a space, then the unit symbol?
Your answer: 1960 g
